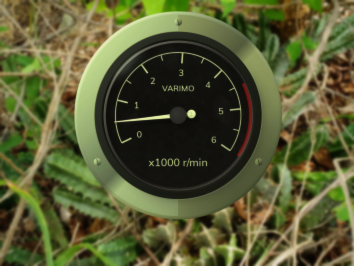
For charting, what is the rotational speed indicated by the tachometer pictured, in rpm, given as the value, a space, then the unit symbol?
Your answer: 500 rpm
